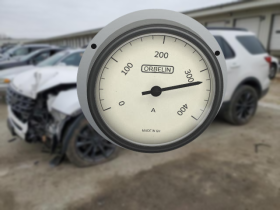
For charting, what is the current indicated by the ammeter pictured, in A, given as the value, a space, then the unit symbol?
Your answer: 320 A
